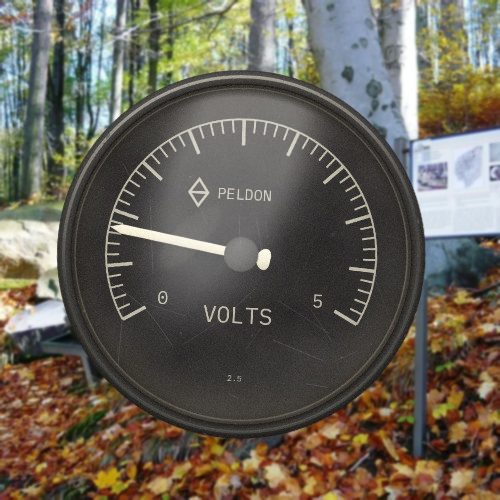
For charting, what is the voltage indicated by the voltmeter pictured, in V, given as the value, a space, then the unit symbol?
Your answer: 0.85 V
